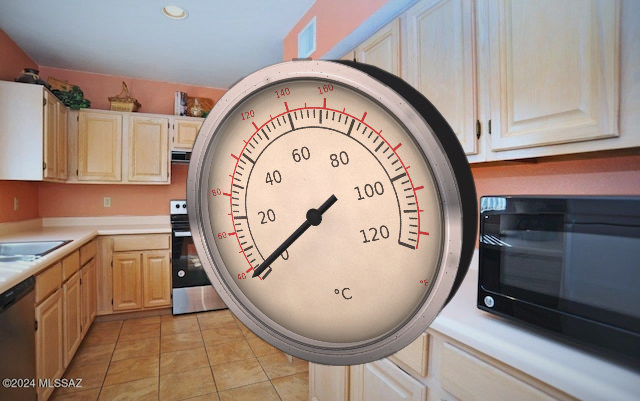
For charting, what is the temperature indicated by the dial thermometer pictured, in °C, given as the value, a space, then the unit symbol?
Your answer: 2 °C
